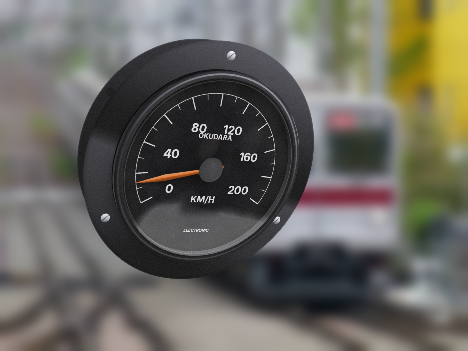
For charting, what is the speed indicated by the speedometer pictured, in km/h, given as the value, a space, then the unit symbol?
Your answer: 15 km/h
